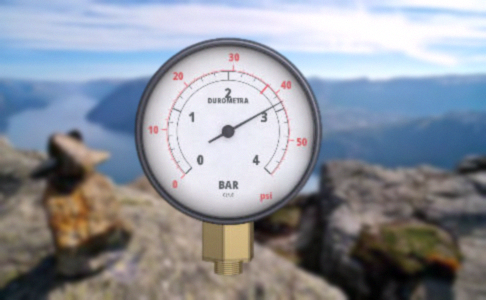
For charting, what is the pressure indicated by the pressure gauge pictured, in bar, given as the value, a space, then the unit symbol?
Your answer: 2.9 bar
